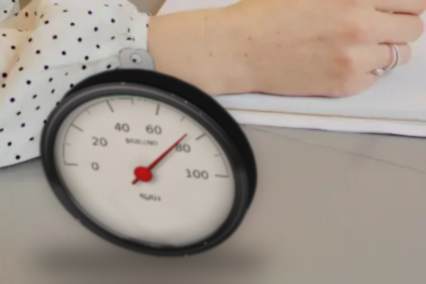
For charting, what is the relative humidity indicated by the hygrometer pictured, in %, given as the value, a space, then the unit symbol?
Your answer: 75 %
